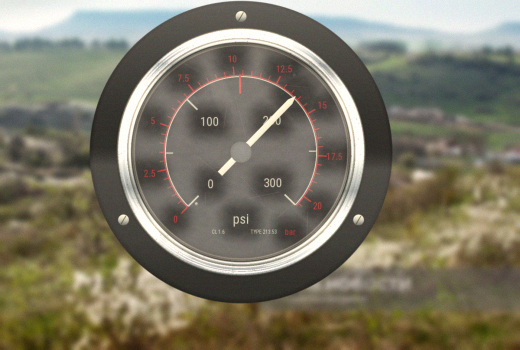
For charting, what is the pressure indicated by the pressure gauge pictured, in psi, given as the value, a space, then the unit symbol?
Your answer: 200 psi
